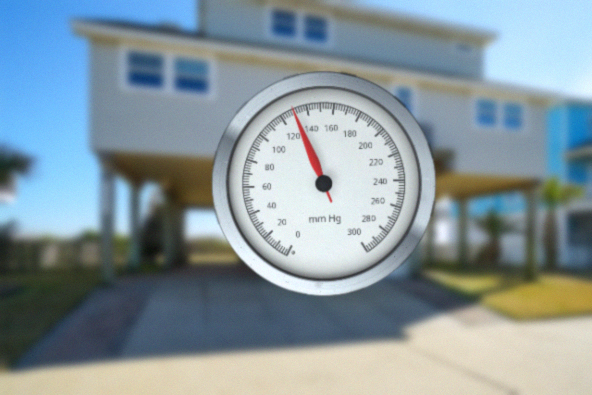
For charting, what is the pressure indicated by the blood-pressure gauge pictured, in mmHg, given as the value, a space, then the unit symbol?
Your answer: 130 mmHg
